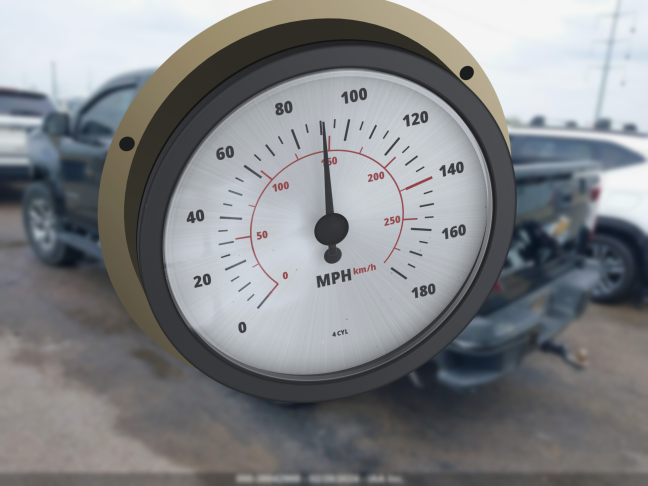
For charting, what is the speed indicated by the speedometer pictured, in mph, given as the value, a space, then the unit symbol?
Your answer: 90 mph
